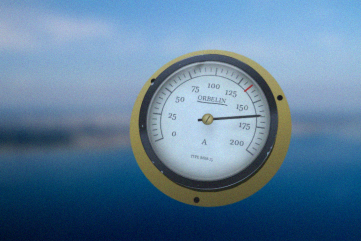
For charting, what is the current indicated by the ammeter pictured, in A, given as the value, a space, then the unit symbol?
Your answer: 165 A
